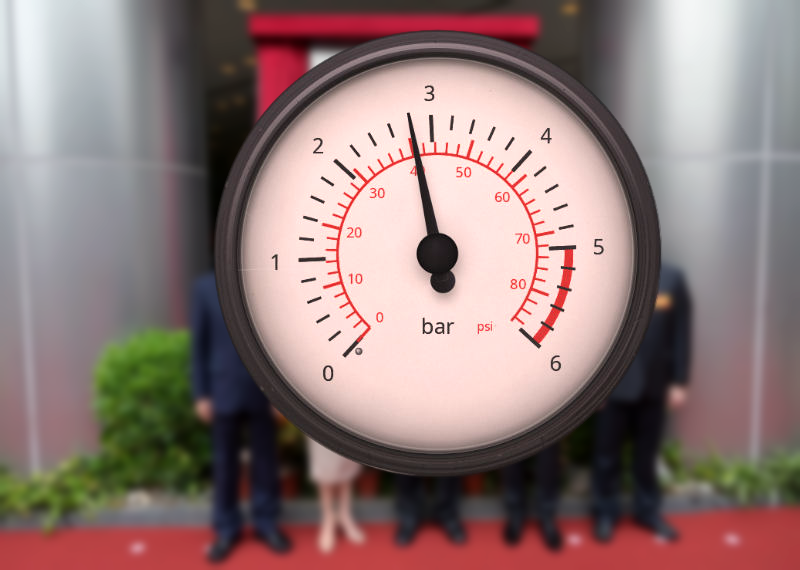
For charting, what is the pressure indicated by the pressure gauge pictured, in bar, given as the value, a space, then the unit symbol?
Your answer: 2.8 bar
